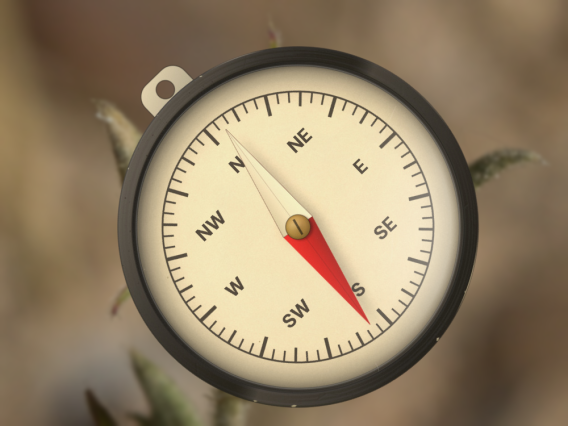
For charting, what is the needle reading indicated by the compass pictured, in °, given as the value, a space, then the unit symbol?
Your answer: 187.5 °
